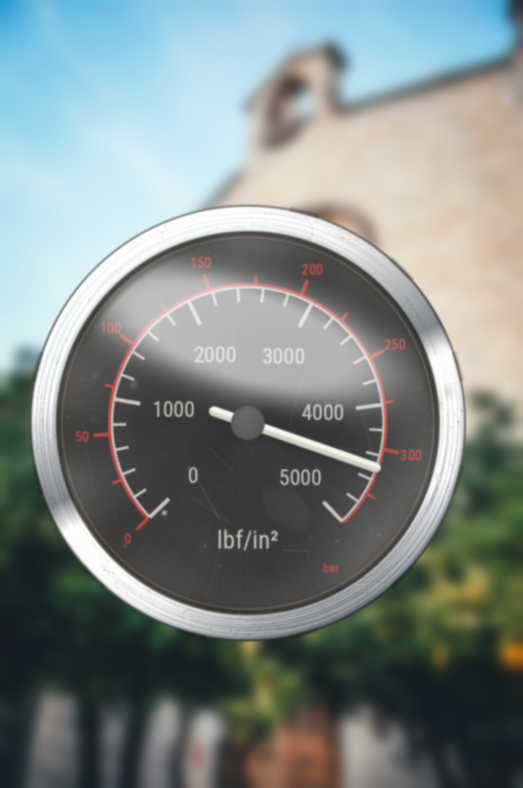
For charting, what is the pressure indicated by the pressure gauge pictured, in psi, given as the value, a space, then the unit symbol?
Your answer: 4500 psi
